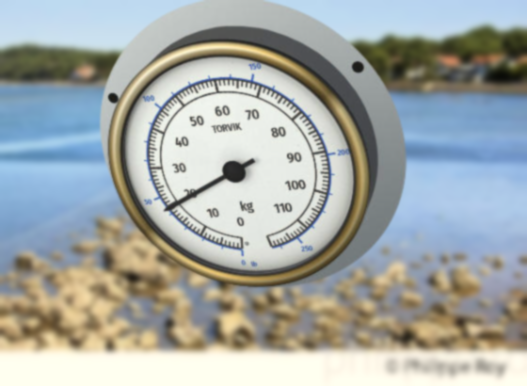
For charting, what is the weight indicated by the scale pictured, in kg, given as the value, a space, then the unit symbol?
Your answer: 20 kg
